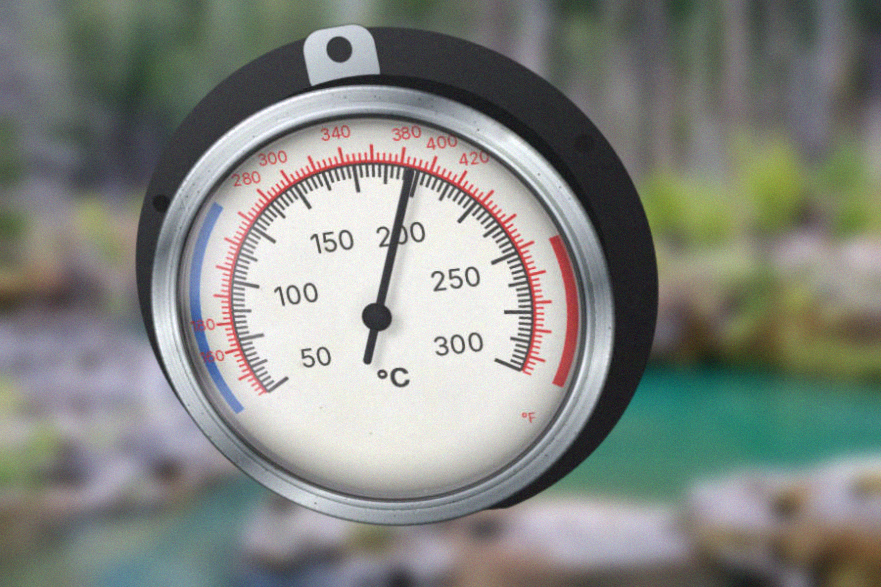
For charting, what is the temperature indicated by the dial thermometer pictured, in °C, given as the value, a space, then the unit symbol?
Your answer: 197.5 °C
